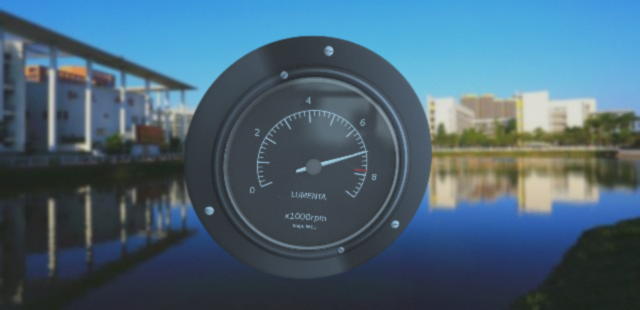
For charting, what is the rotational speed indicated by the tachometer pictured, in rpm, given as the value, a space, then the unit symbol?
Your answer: 7000 rpm
